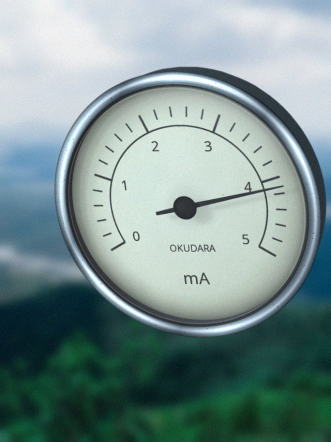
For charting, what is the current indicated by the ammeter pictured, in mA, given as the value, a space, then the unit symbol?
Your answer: 4.1 mA
